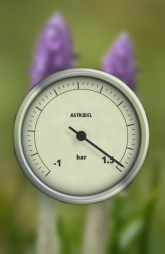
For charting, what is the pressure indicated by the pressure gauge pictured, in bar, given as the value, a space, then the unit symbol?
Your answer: 1.45 bar
